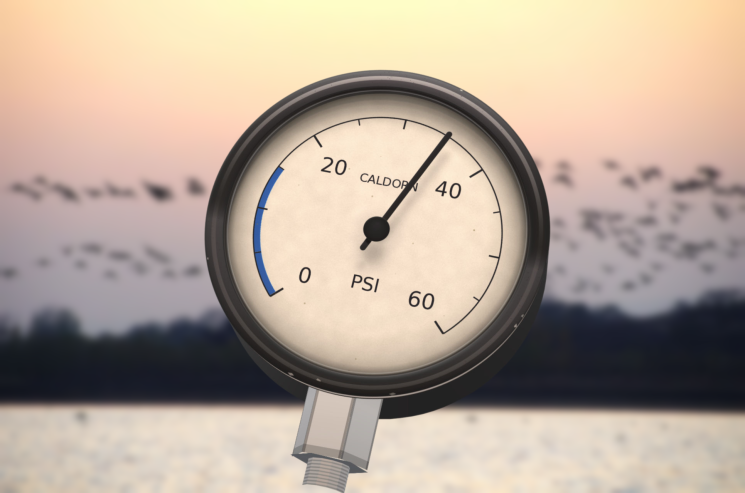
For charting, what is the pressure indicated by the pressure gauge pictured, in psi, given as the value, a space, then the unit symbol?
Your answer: 35 psi
